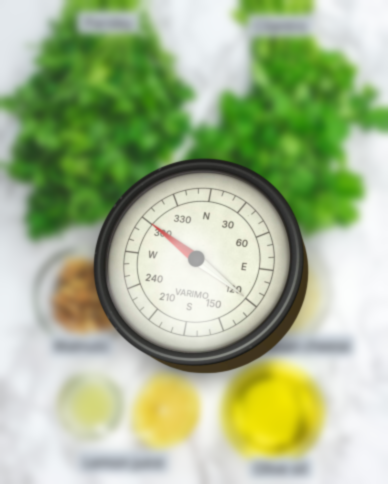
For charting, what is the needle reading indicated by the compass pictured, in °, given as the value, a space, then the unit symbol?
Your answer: 300 °
